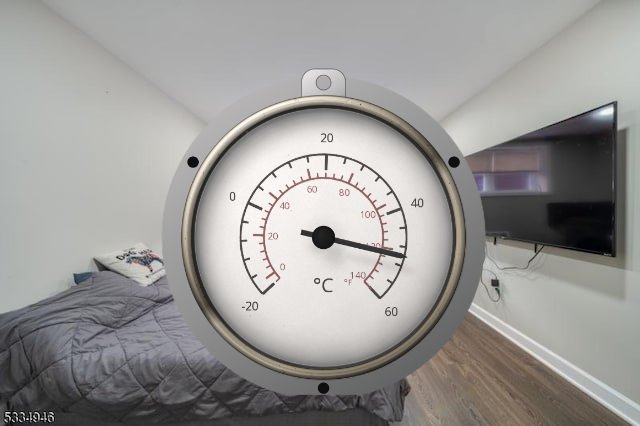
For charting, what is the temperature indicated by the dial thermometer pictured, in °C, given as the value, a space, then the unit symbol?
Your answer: 50 °C
